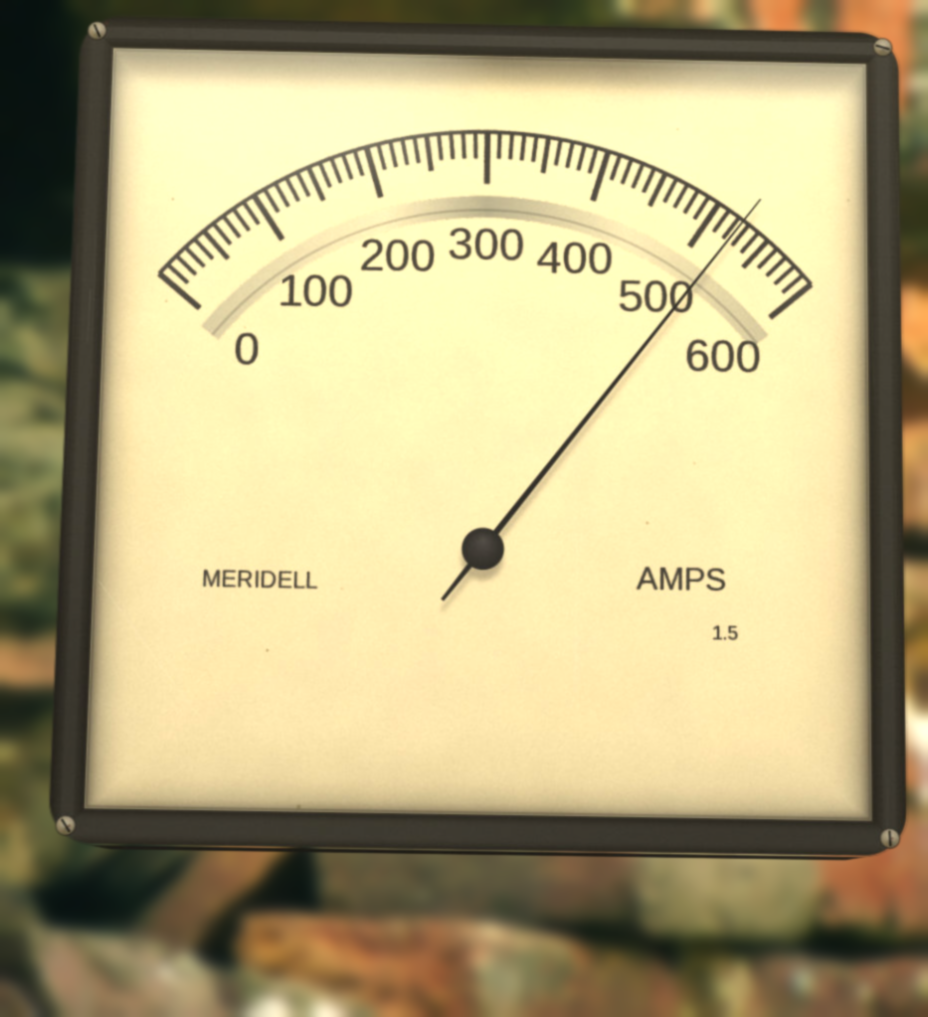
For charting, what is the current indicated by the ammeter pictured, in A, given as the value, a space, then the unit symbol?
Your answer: 525 A
